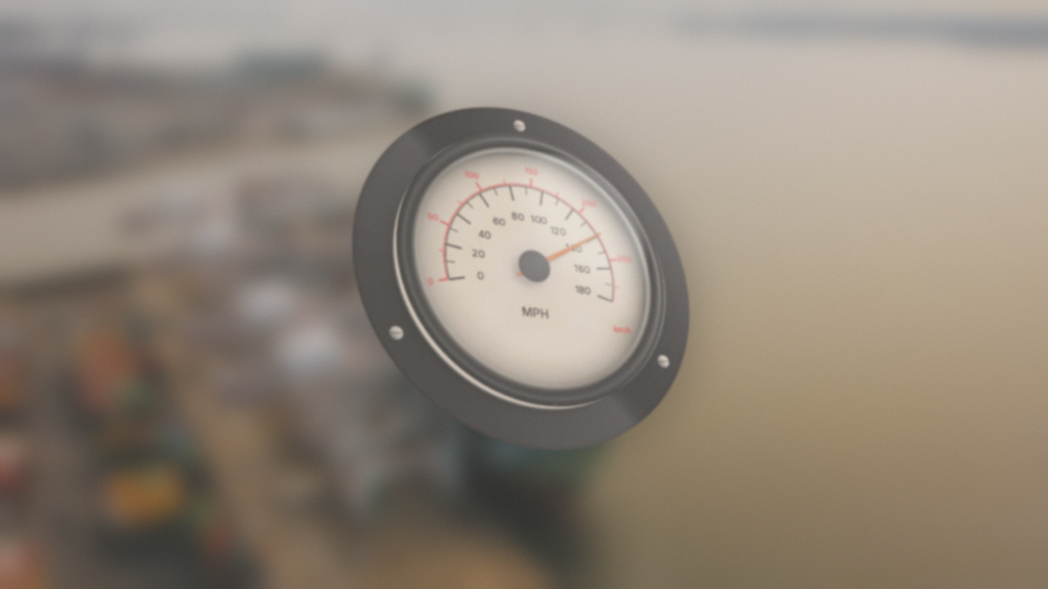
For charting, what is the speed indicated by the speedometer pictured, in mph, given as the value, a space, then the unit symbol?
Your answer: 140 mph
